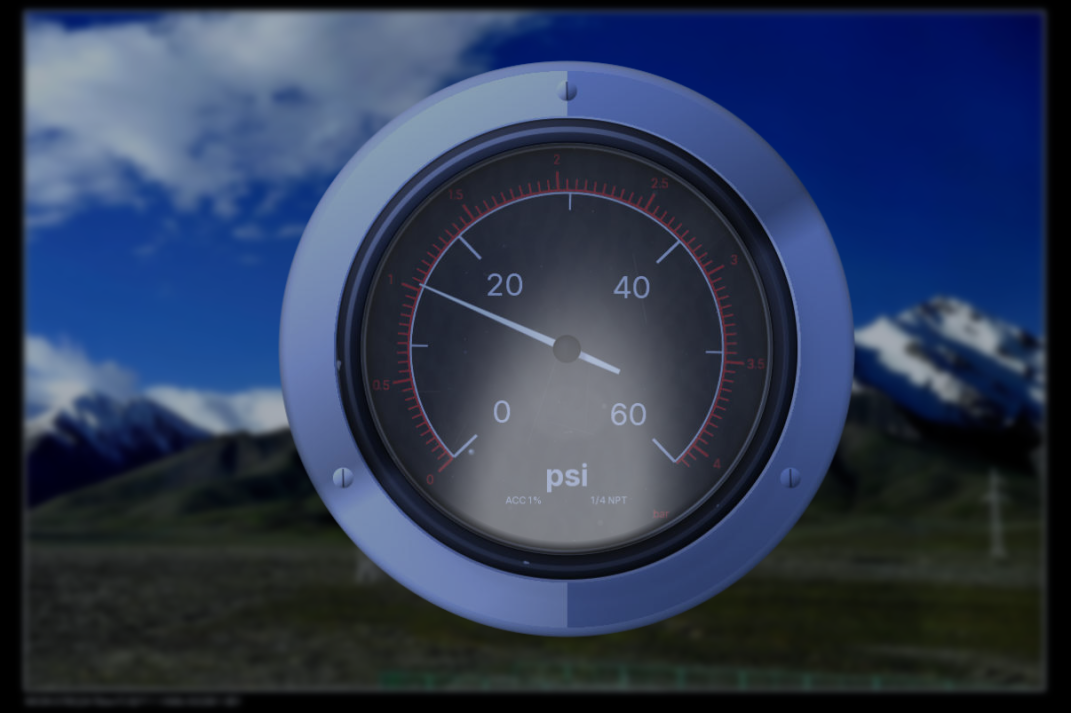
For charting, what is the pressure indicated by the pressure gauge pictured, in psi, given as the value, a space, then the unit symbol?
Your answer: 15 psi
